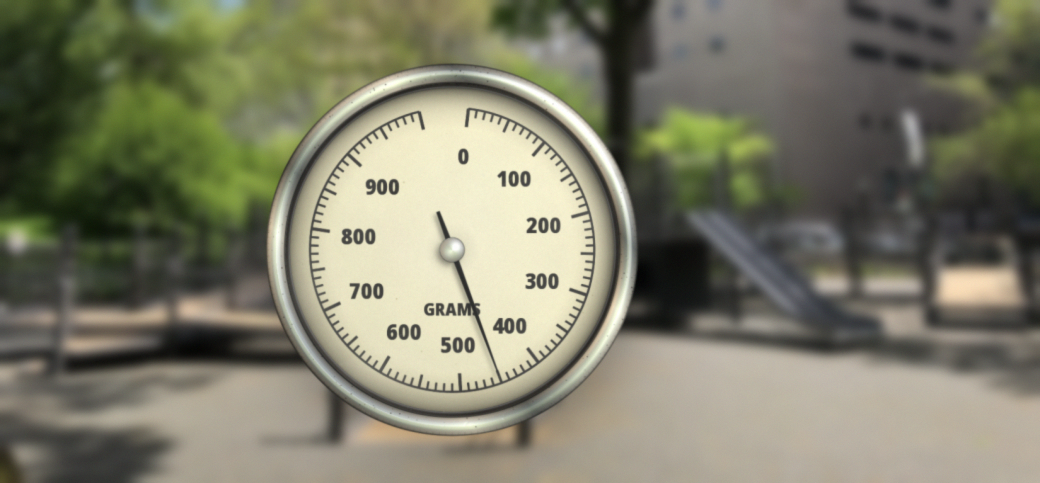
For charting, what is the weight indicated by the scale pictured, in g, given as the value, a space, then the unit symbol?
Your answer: 450 g
